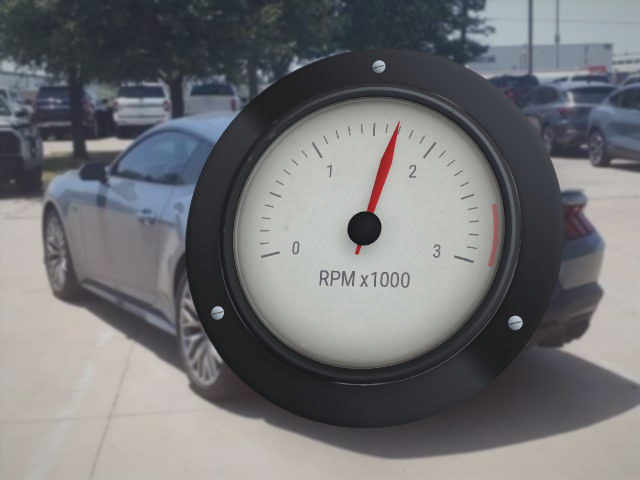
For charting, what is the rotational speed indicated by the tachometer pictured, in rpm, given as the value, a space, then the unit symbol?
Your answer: 1700 rpm
